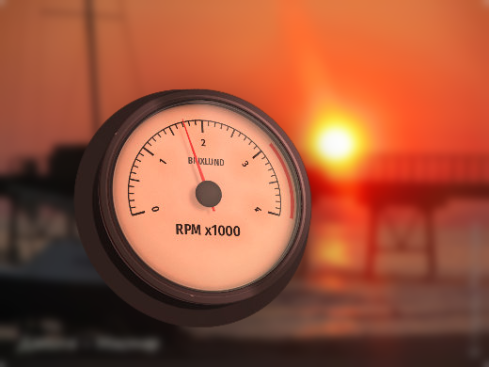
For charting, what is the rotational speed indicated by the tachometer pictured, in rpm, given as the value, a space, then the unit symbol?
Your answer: 1700 rpm
